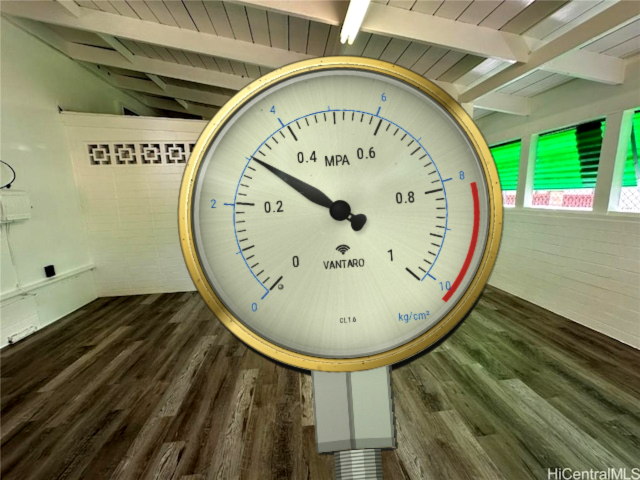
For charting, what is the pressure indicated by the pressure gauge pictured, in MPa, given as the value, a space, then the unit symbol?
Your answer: 0.3 MPa
